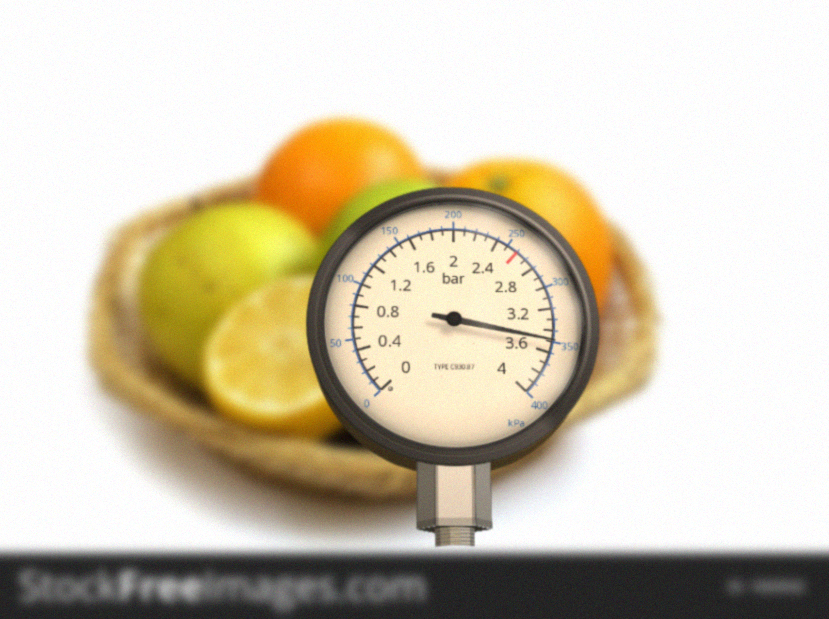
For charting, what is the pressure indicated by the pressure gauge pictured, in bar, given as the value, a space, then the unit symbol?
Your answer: 3.5 bar
